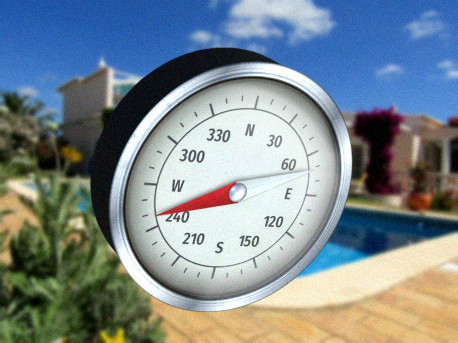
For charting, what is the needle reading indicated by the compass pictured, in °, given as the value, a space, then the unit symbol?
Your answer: 250 °
